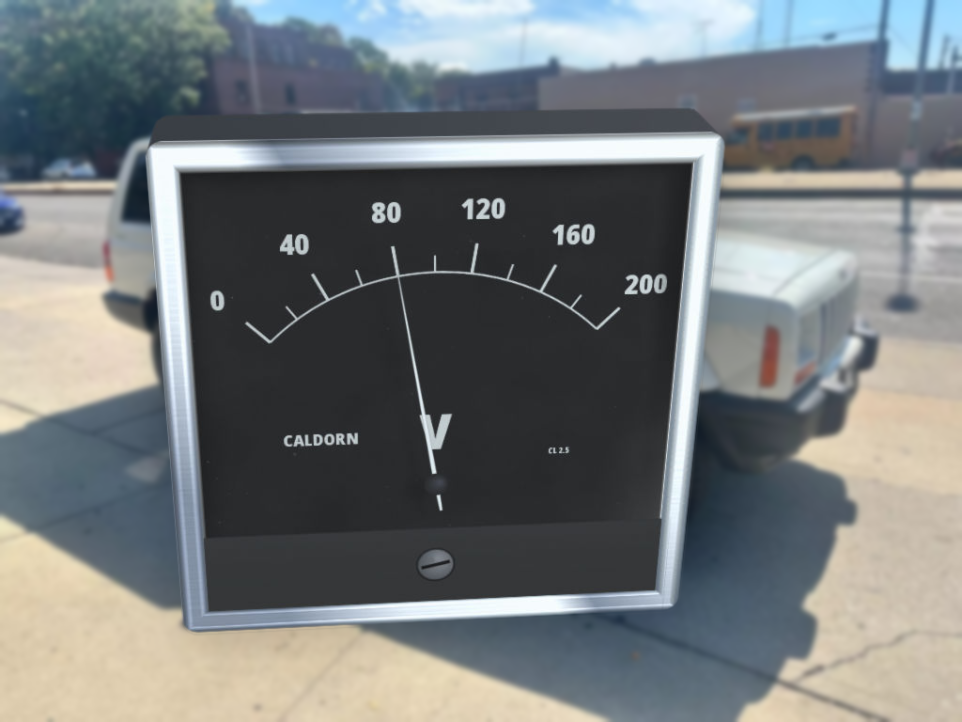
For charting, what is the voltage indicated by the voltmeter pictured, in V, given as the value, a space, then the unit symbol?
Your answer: 80 V
